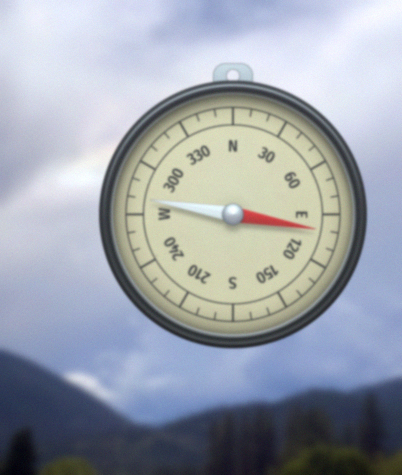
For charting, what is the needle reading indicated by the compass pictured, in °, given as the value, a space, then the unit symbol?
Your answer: 100 °
